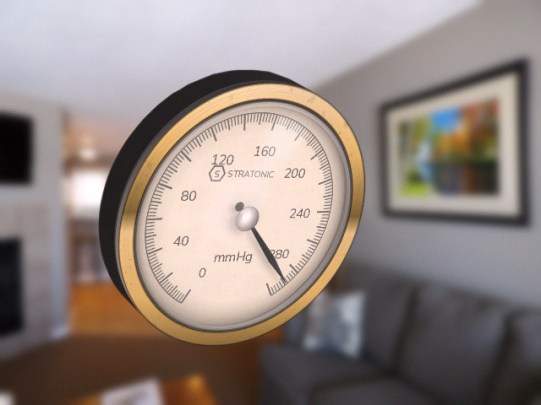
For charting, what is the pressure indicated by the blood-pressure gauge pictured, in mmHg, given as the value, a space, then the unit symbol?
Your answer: 290 mmHg
